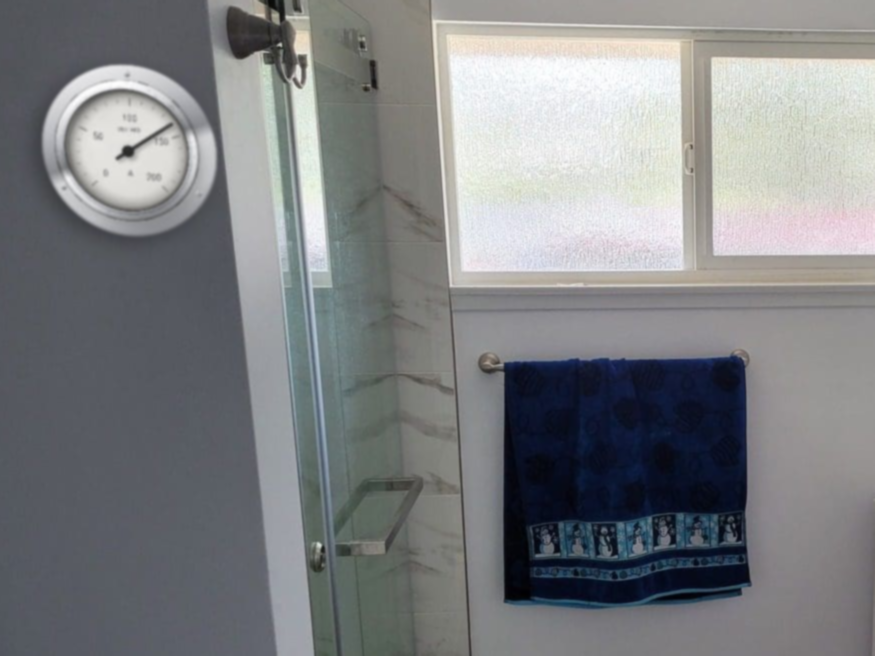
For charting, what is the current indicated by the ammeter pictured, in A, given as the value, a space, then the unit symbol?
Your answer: 140 A
